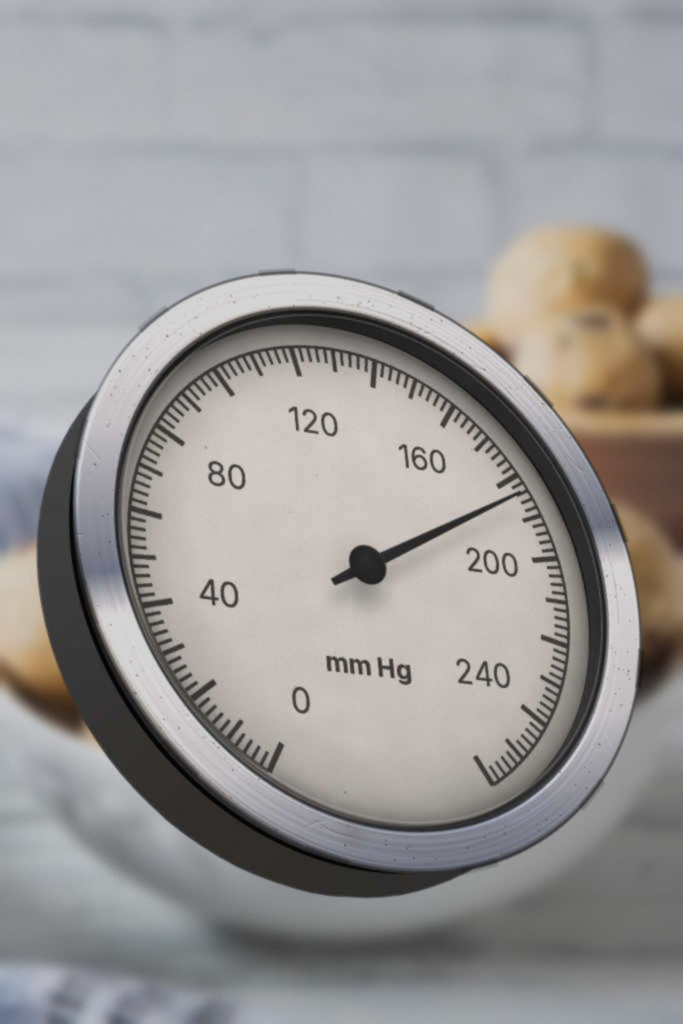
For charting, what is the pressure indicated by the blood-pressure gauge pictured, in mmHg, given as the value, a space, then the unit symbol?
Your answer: 184 mmHg
